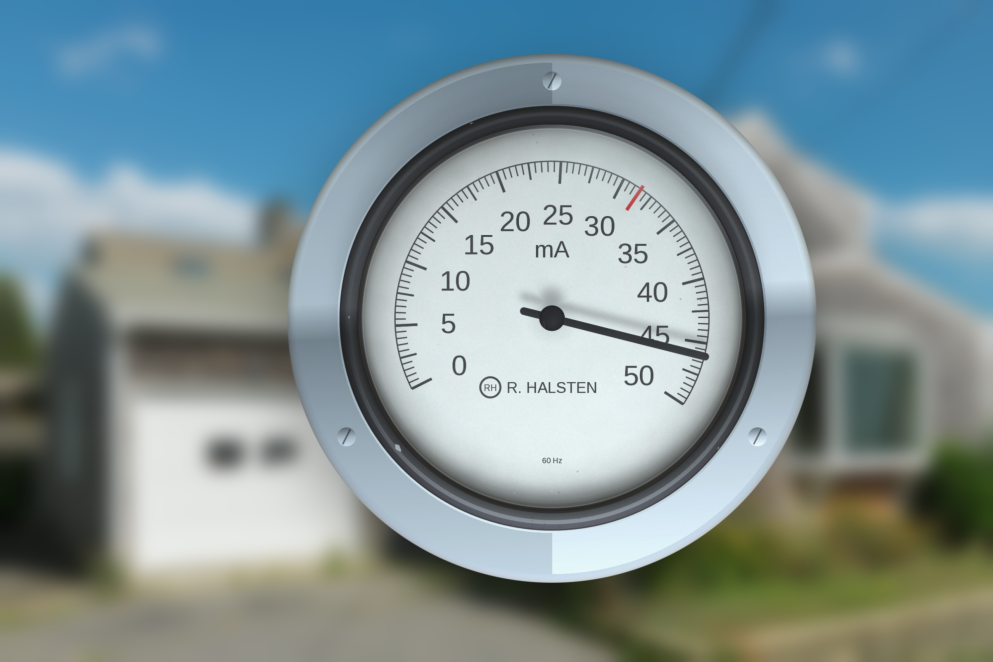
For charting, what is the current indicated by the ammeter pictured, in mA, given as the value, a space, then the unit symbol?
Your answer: 46 mA
